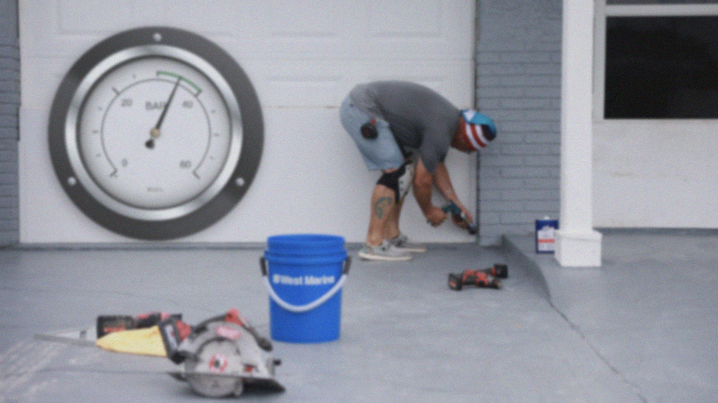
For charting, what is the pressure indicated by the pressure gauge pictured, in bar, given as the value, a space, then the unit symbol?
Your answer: 35 bar
